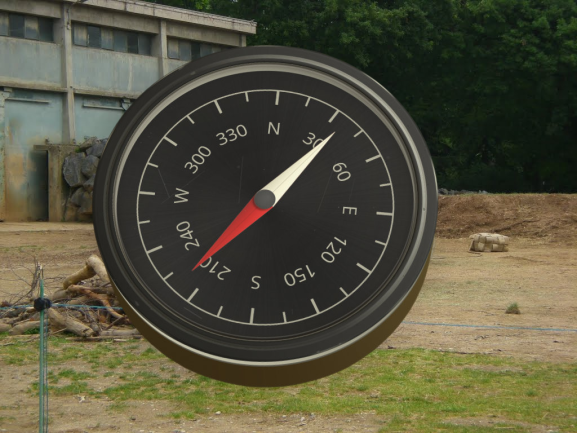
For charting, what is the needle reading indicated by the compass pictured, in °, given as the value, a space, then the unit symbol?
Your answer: 217.5 °
